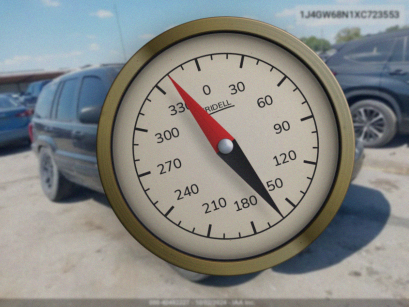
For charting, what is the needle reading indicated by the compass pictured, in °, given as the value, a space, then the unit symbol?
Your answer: 340 °
